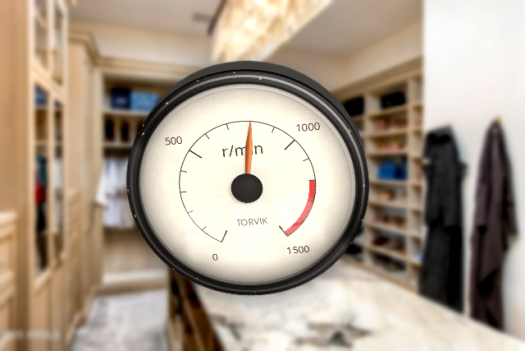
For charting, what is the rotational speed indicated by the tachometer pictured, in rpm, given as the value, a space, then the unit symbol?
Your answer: 800 rpm
